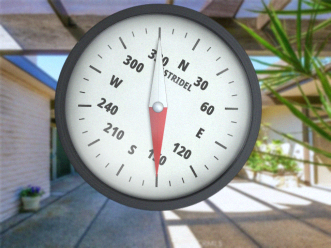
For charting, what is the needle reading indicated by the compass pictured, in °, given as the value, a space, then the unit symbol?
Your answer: 150 °
